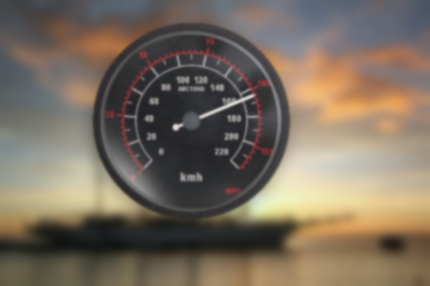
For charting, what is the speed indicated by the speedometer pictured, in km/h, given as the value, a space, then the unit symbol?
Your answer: 165 km/h
